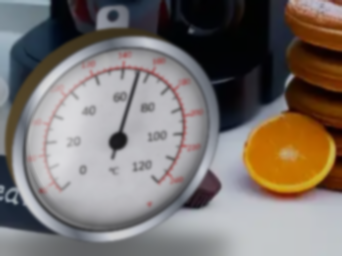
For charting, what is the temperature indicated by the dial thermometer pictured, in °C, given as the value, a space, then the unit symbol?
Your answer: 65 °C
